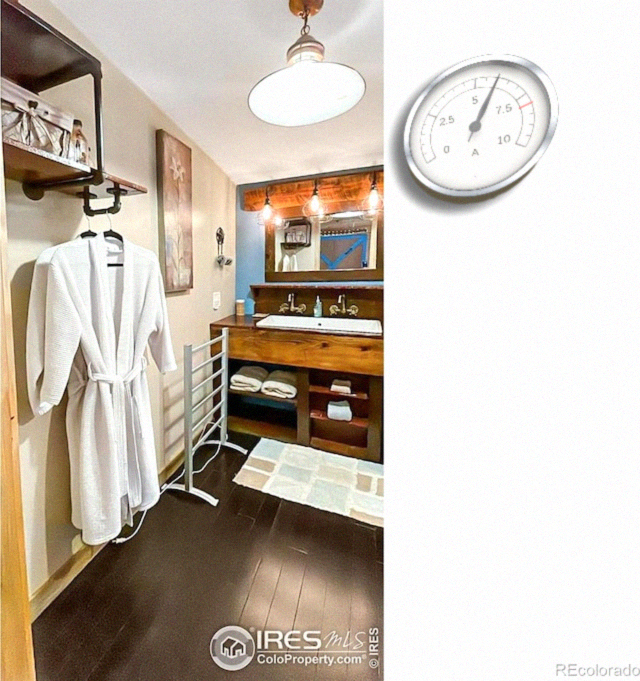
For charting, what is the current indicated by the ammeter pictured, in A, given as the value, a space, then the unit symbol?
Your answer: 6 A
